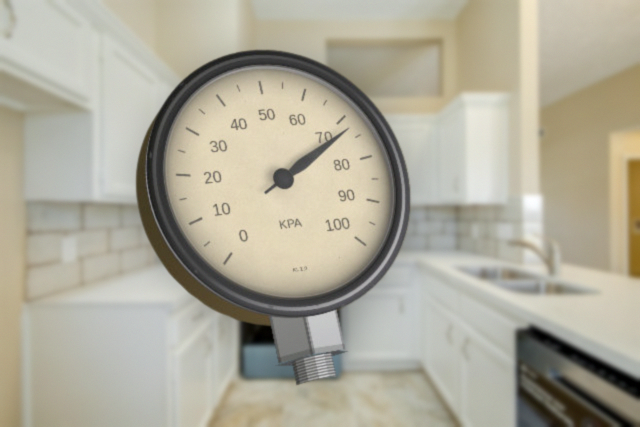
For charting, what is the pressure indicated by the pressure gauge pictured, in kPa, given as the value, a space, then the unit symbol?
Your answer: 72.5 kPa
